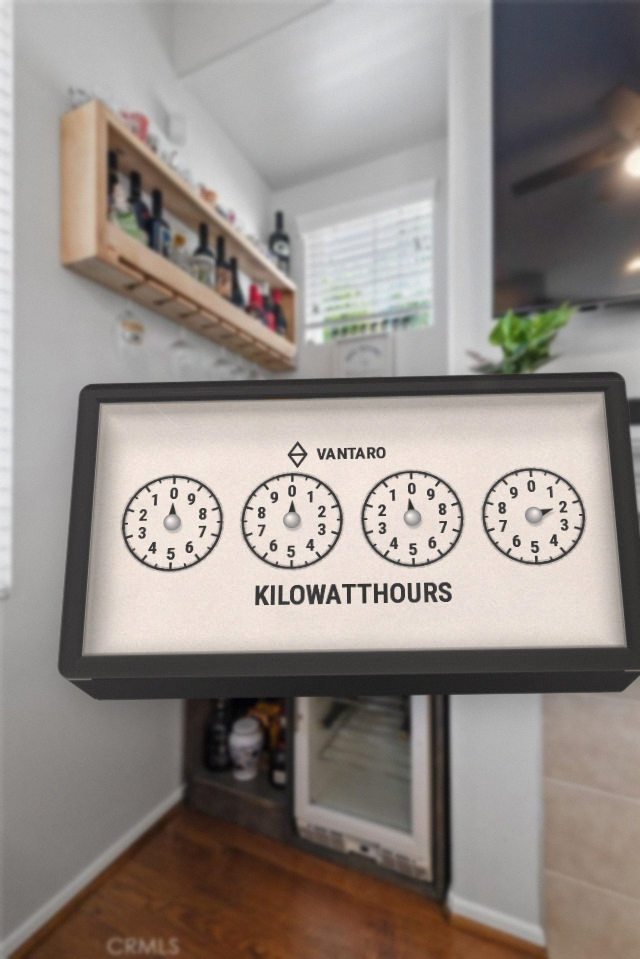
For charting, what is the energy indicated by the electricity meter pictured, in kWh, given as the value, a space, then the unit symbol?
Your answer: 2 kWh
